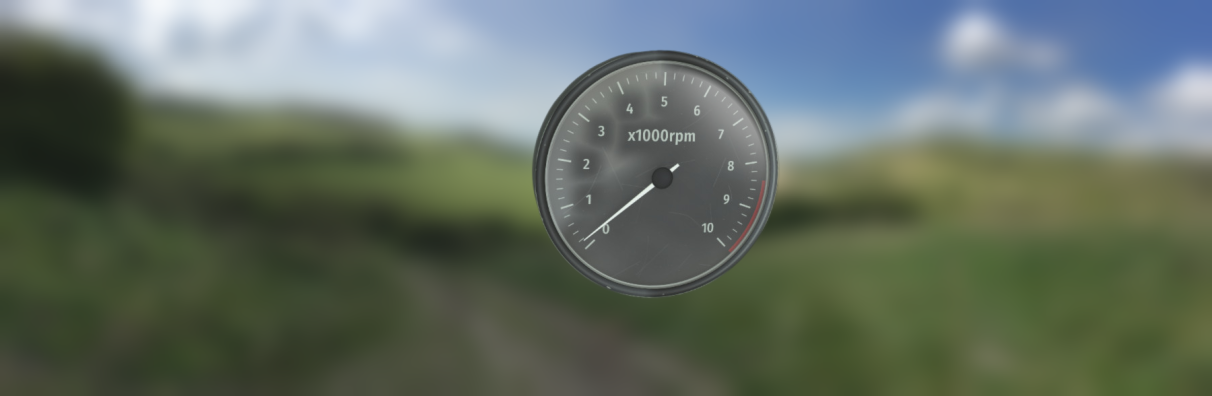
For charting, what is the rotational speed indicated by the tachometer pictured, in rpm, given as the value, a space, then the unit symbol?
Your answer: 200 rpm
